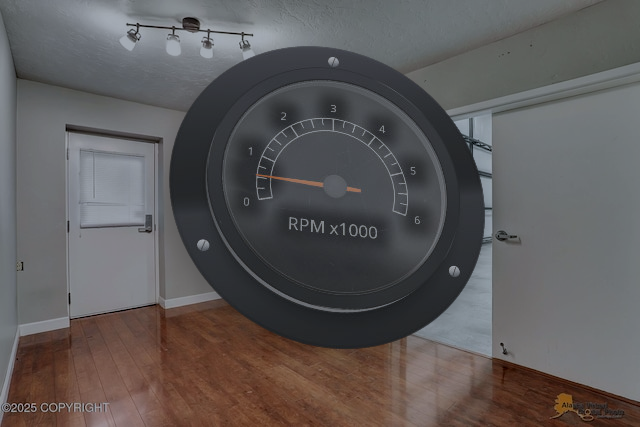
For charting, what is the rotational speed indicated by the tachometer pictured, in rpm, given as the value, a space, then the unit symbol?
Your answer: 500 rpm
